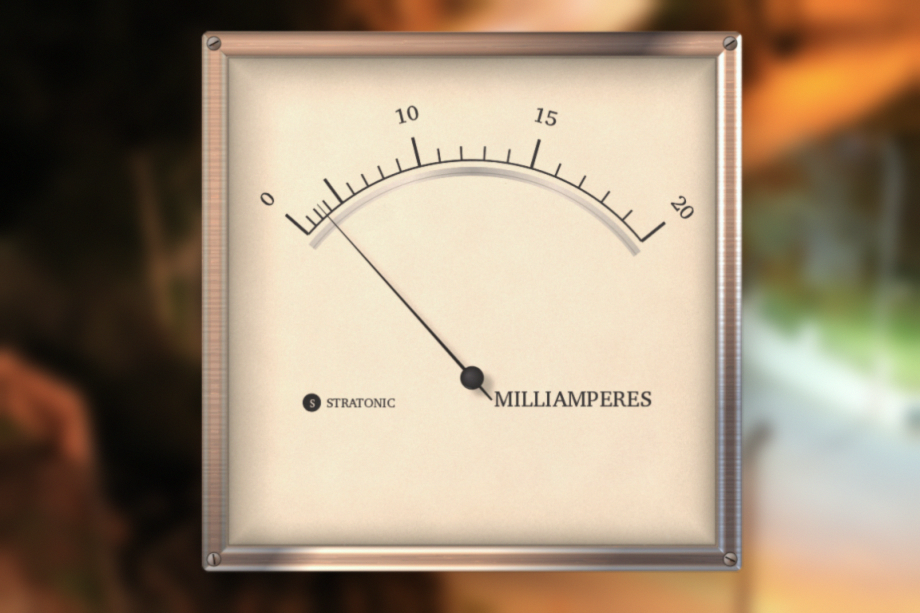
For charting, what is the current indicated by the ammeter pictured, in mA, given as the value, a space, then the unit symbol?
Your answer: 3.5 mA
